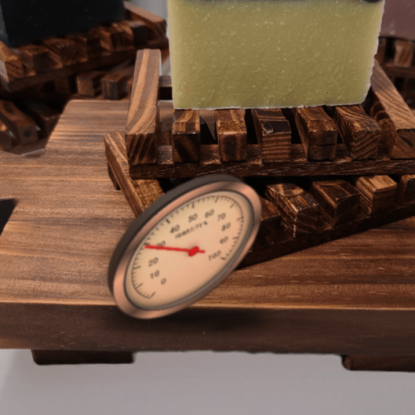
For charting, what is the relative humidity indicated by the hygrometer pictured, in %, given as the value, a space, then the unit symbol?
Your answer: 30 %
